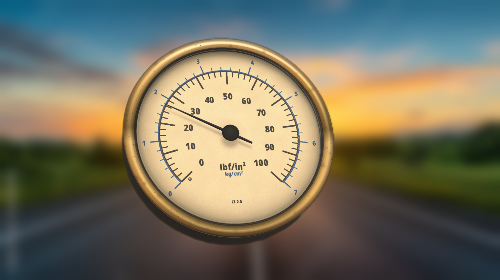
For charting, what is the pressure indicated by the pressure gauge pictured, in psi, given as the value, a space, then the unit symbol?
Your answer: 26 psi
